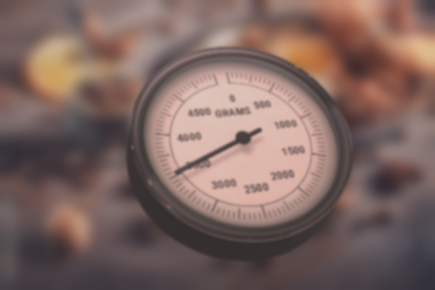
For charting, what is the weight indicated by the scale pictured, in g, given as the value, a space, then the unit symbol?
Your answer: 3500 g
